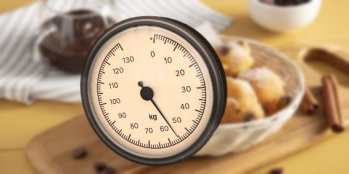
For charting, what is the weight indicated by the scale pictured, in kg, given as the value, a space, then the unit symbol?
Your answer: 55 kg
